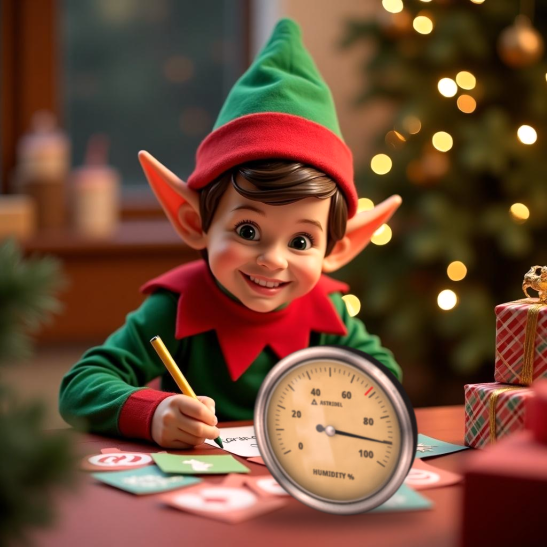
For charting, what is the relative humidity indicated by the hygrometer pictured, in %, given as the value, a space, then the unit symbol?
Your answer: 90 %
